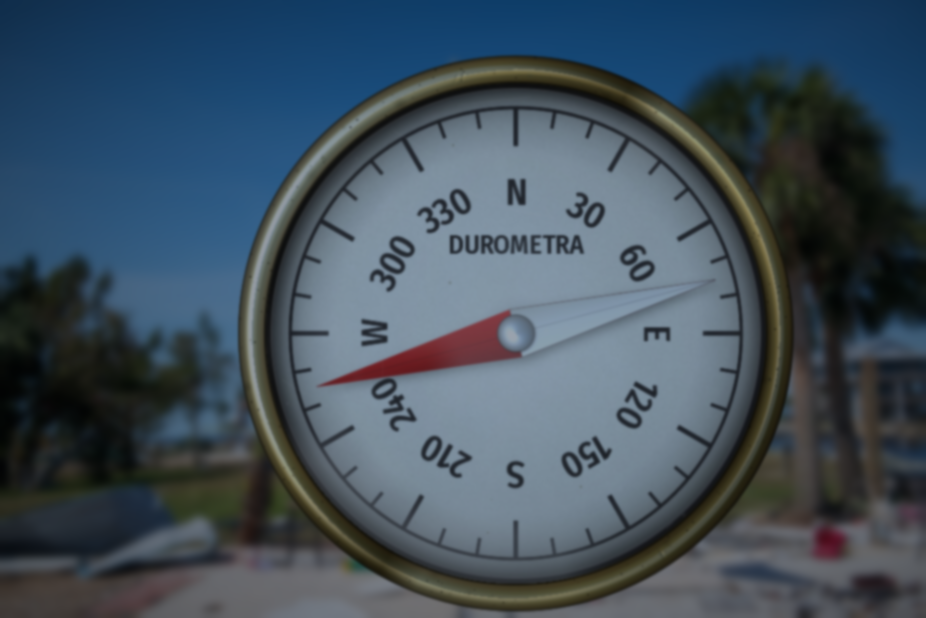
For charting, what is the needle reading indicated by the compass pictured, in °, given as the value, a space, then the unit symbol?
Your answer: 255 °
